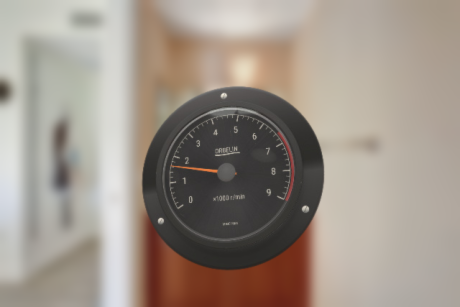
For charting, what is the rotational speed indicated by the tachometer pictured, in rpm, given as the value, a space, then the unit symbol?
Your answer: 1600 rpm
